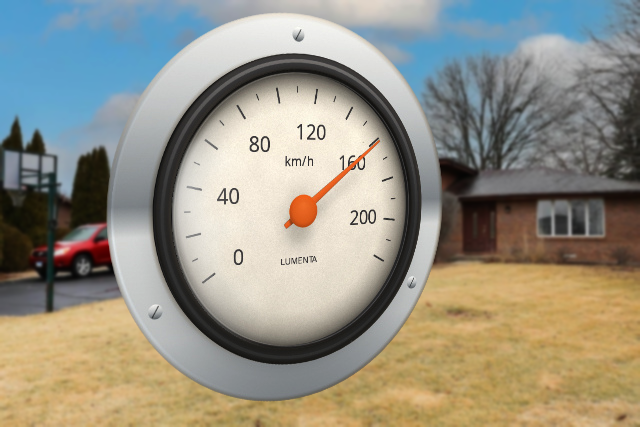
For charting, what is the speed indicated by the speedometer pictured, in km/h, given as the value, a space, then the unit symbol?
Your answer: 160 km/h
